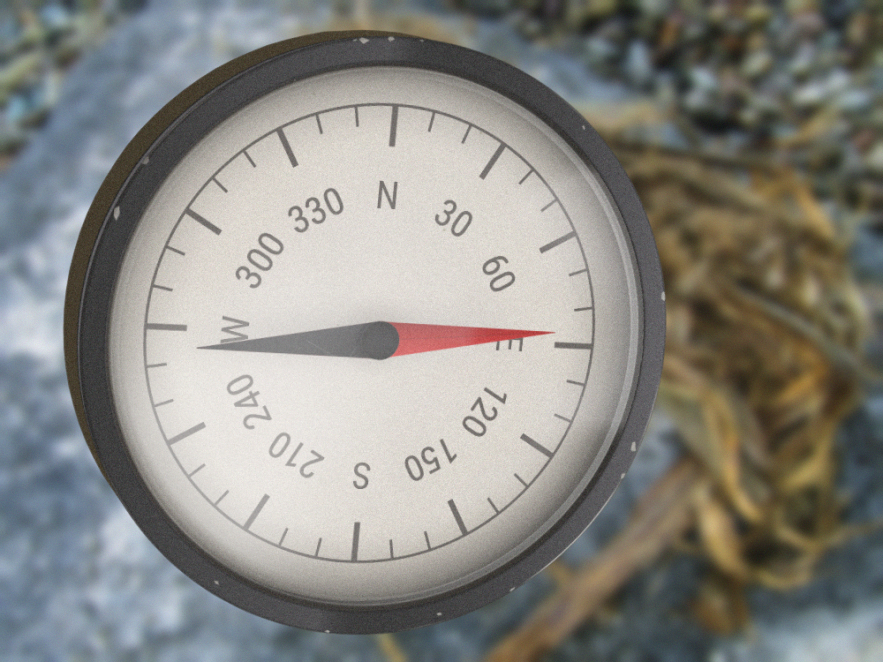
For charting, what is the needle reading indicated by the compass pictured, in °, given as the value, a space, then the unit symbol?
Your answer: 85 °
